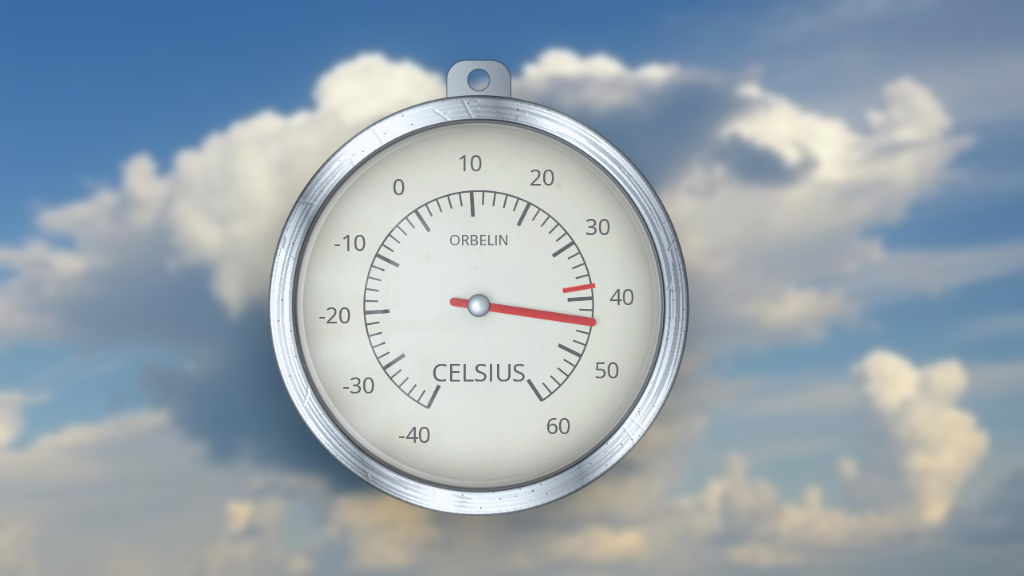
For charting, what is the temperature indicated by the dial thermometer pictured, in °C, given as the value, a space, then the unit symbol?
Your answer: 44 °C
